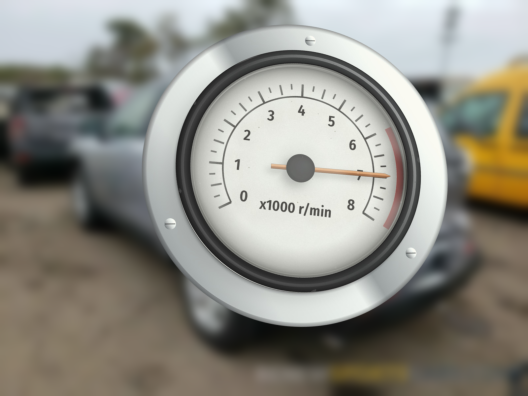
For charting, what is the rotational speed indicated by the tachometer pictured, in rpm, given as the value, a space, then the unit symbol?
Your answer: 7000 rpm
